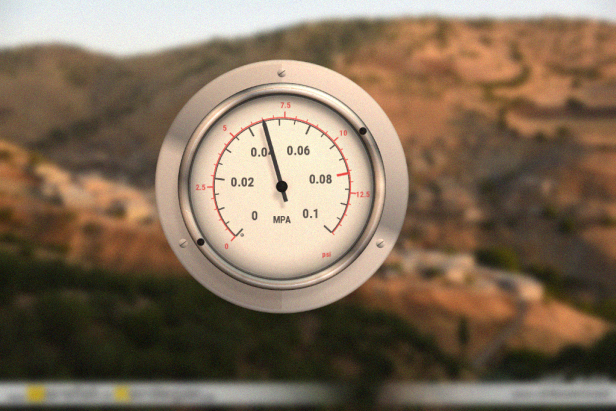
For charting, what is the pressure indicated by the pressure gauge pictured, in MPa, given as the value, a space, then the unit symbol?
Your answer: 0.045 MPa
